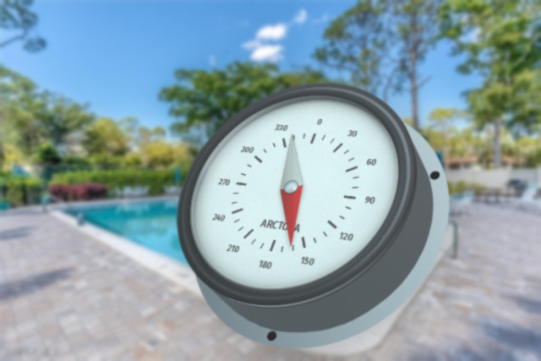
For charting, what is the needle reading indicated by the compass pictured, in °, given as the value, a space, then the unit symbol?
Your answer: 160 °
